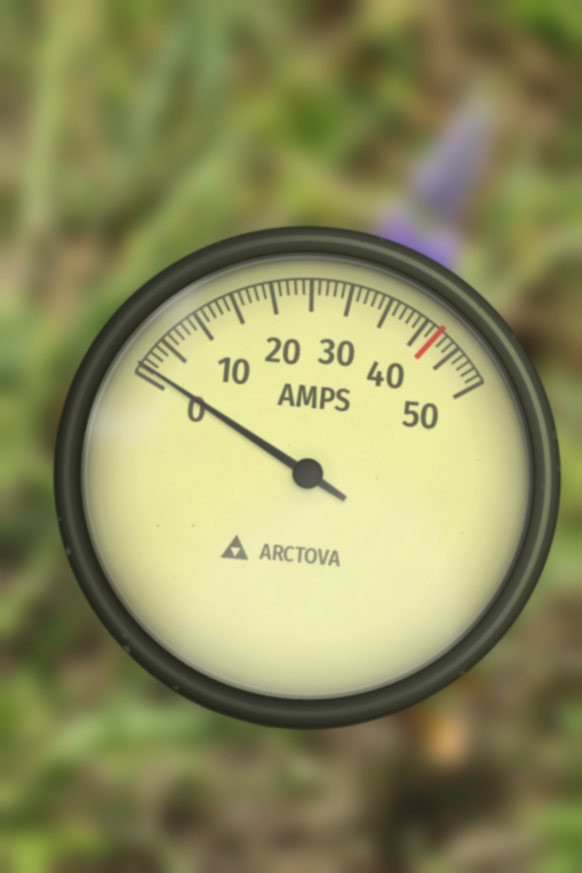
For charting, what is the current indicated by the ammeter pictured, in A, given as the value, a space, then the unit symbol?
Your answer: 1 A
